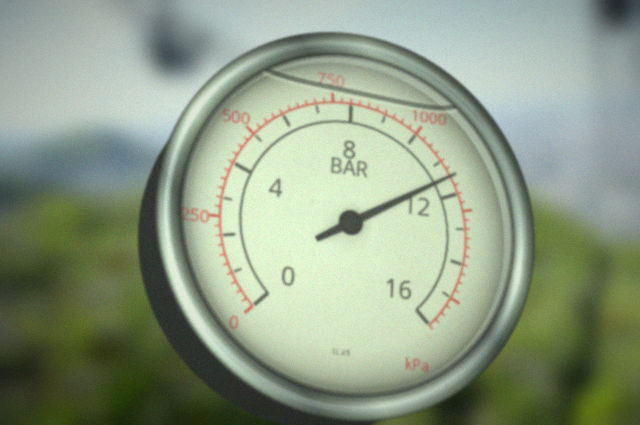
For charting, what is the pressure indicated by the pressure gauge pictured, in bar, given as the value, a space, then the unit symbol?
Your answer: 11.5 bar
